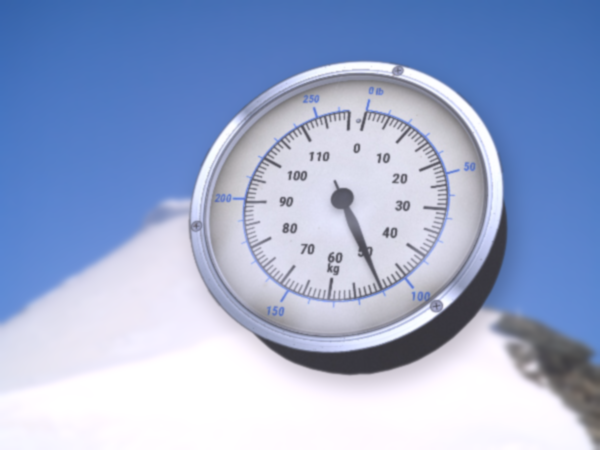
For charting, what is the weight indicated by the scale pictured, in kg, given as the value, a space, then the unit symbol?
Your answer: 50 kg
